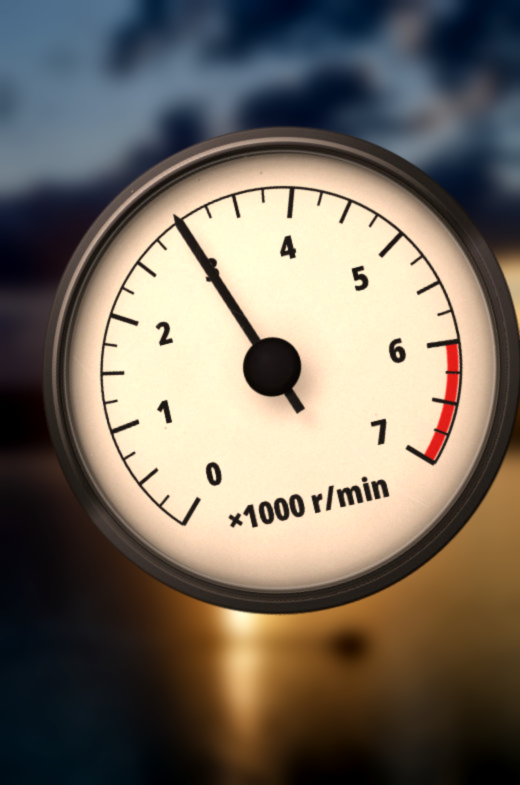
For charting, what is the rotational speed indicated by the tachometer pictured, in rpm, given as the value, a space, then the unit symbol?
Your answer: 3000 rpm
